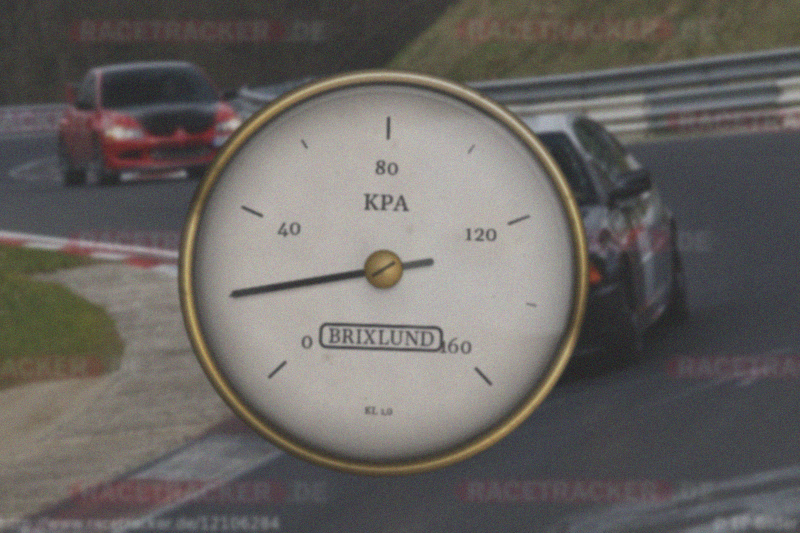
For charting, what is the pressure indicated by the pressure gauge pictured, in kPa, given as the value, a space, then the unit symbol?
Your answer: 20 kPa
